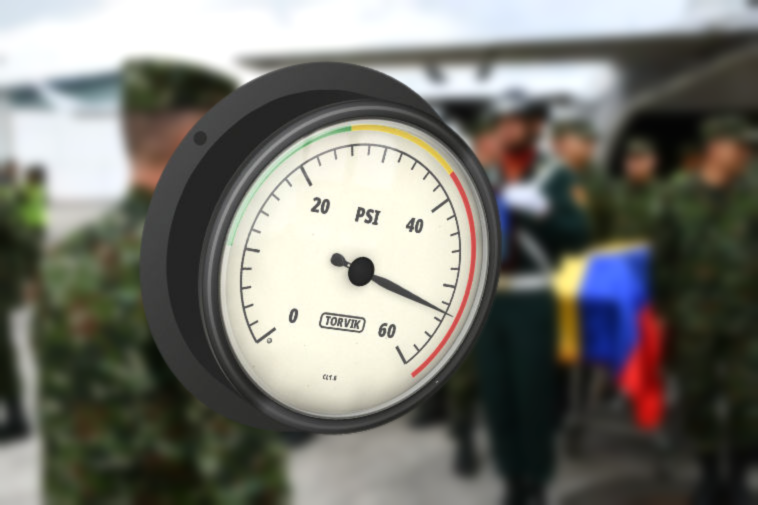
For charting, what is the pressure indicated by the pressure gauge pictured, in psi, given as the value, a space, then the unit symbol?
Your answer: 53 psi
